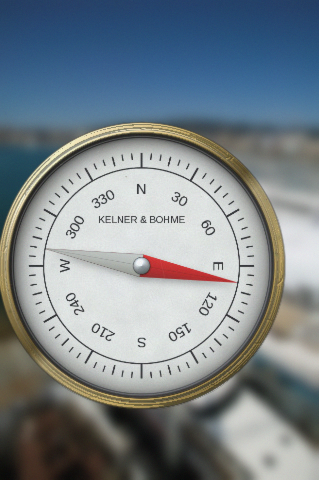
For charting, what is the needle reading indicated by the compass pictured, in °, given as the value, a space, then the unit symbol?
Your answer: 100 °
